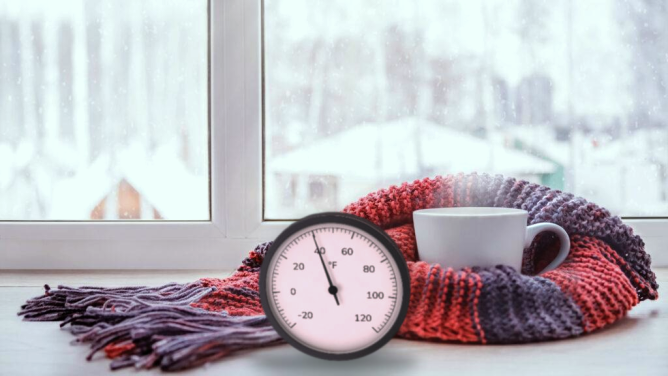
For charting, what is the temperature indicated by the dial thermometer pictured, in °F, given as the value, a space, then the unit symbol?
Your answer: 40 °F
